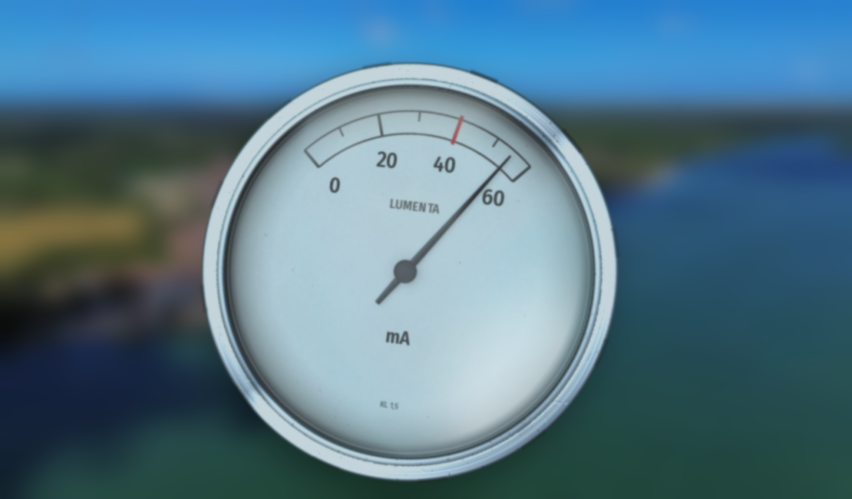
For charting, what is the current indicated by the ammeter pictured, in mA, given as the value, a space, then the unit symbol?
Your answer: 55 mA
